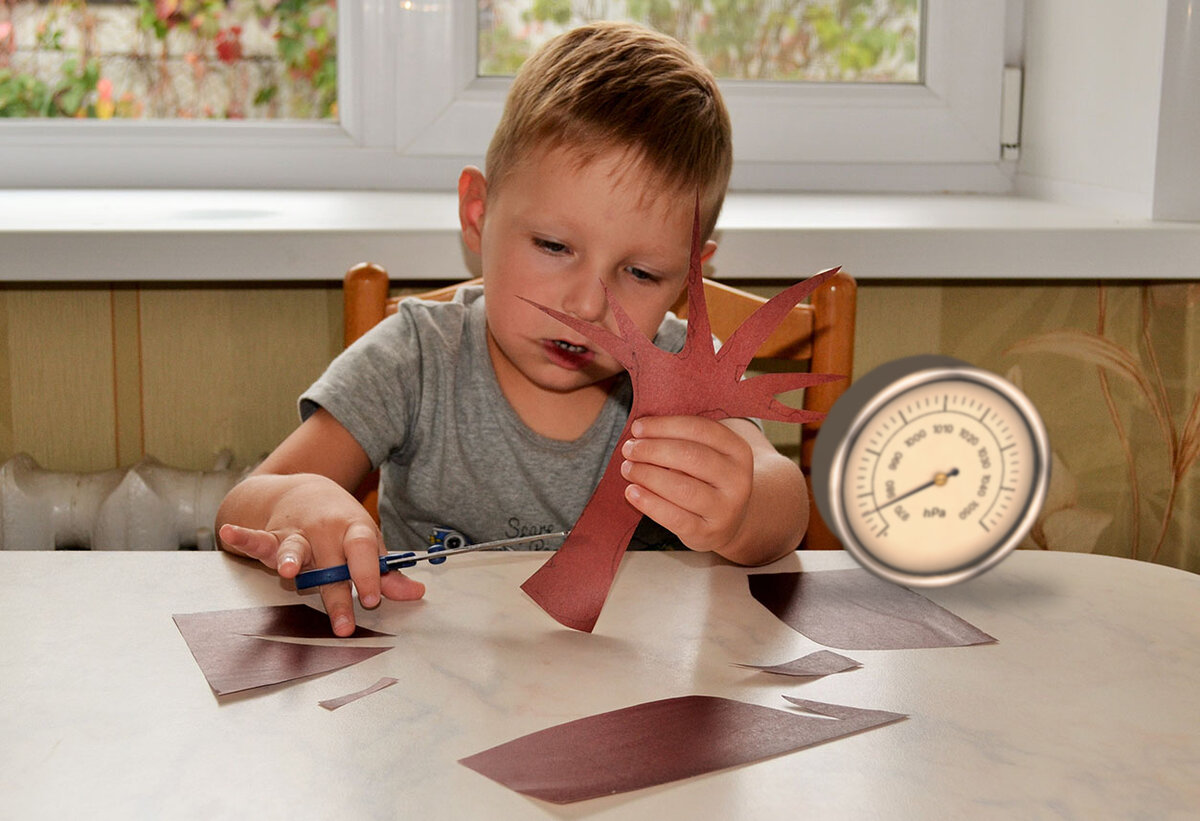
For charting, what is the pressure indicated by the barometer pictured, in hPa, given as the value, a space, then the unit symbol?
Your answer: 976 hPa
